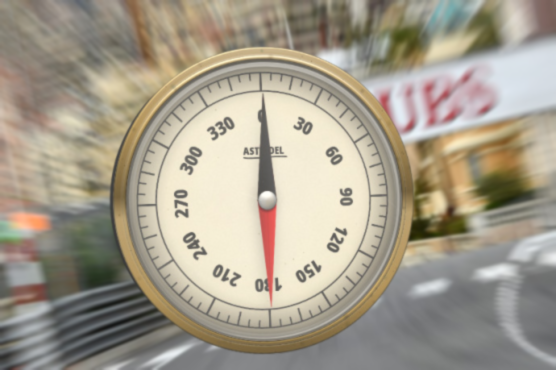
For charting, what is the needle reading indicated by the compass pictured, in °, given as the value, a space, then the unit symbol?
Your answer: 180 °
